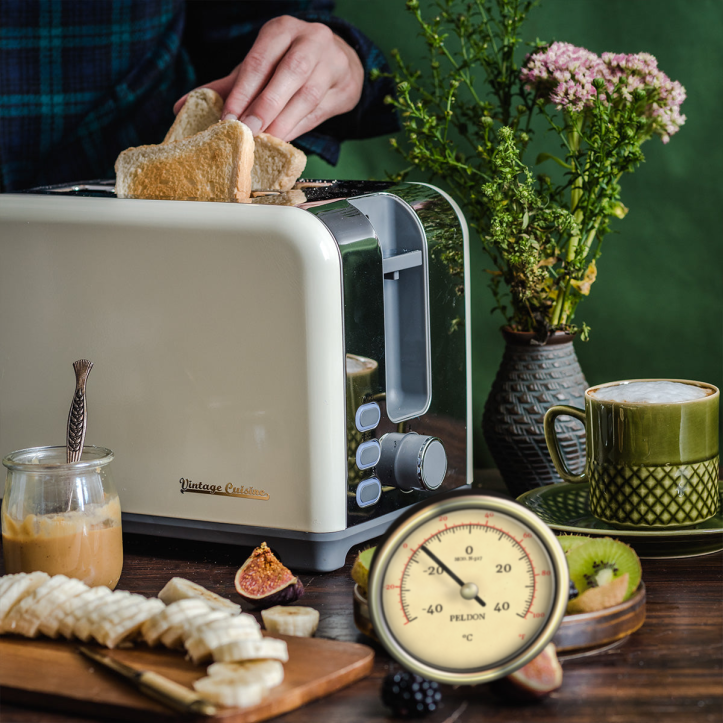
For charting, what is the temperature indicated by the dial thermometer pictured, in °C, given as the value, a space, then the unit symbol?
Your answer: -15 °C
